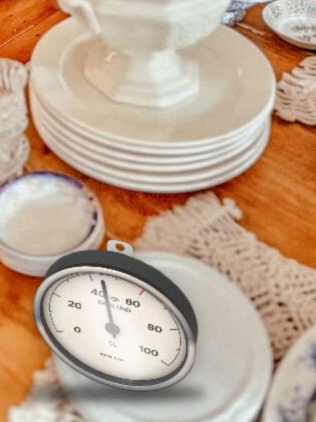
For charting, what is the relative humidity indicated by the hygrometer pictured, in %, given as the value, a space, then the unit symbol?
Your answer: 45 %
